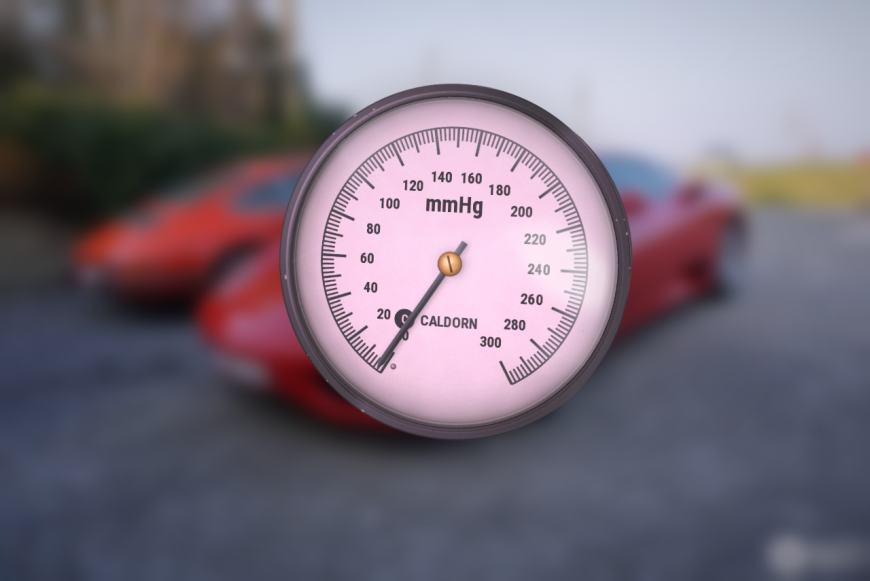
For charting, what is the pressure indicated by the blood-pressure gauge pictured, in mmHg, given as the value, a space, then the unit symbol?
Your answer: 2 mmHg
